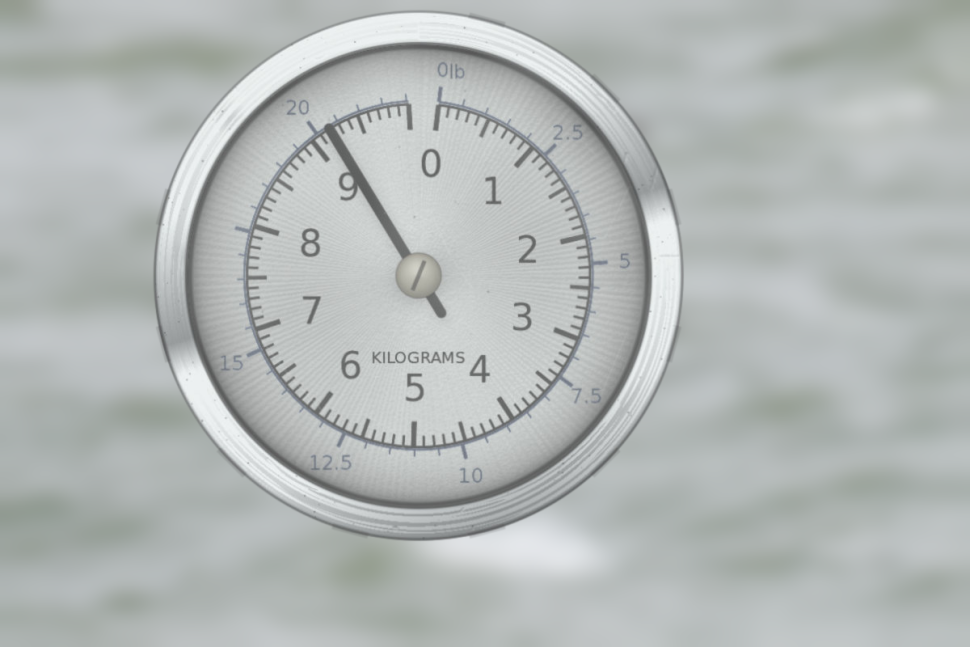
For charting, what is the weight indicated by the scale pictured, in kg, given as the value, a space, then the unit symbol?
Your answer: 9.2 kg
